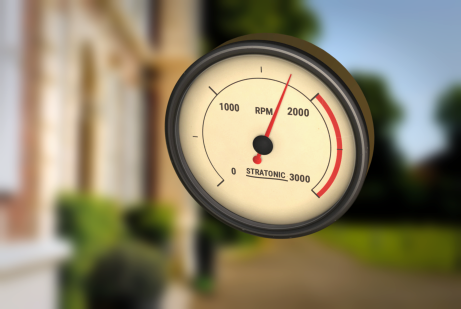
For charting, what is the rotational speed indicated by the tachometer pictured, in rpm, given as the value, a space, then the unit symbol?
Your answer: 1750 rpm
